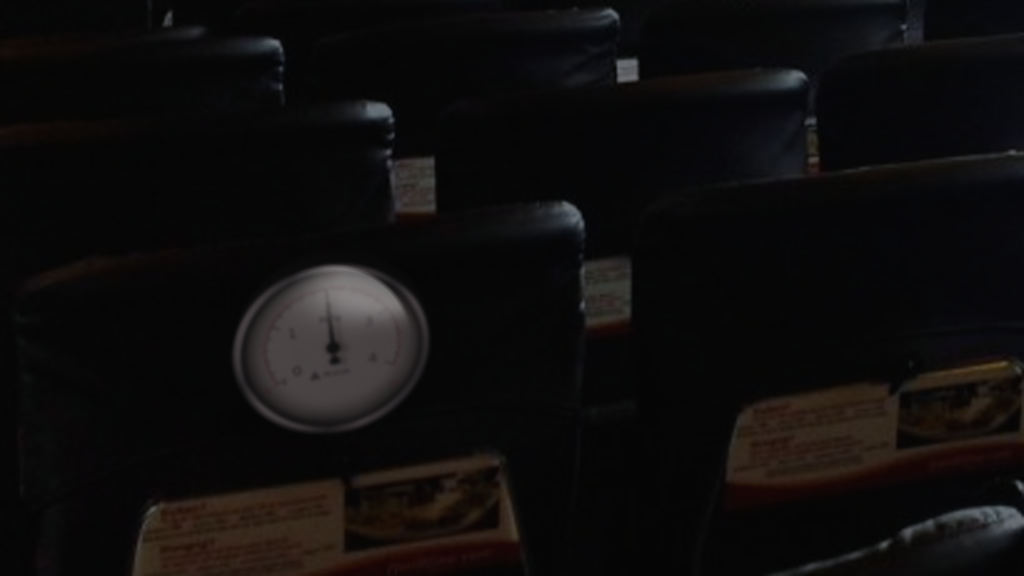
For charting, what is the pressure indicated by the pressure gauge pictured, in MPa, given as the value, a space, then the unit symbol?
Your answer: 2 MPa
